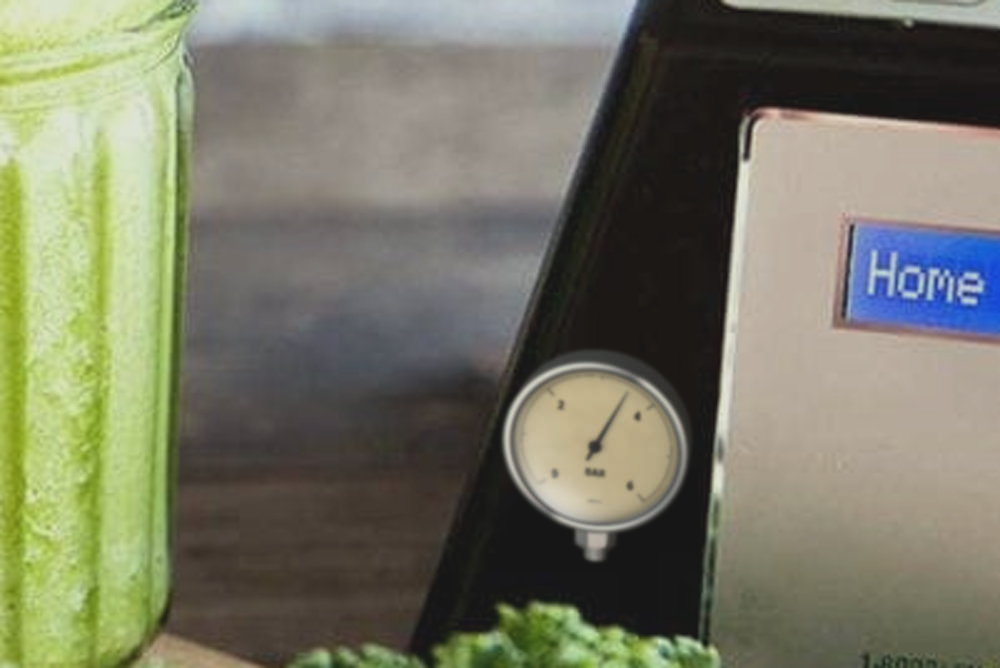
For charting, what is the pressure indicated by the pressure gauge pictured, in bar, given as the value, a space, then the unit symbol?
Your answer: 3.5 bar
